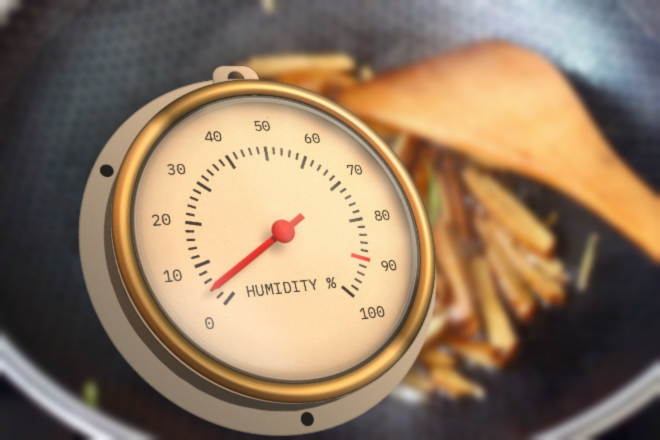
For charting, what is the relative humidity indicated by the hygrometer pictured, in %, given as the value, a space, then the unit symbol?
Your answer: 4 %
